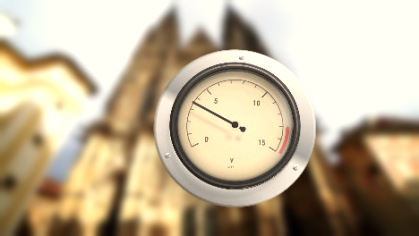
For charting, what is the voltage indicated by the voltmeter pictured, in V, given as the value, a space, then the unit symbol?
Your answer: 3.5 V
